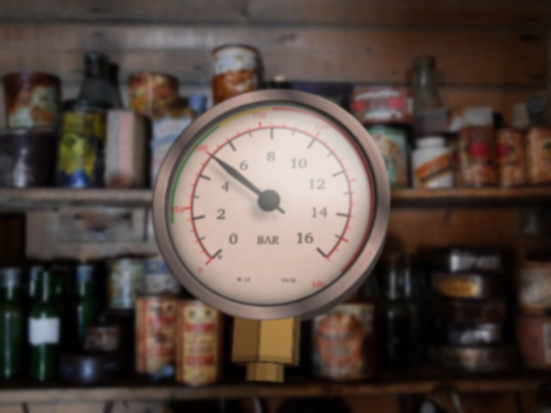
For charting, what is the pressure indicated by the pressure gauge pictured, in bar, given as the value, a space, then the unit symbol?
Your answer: 5 bar
